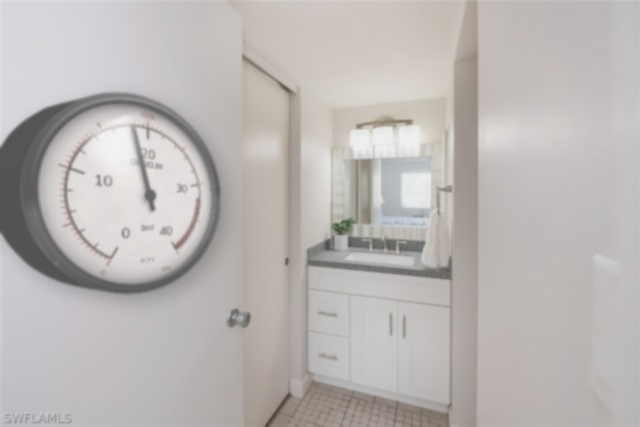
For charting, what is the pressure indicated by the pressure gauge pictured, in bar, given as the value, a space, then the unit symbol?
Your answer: 18 bar
